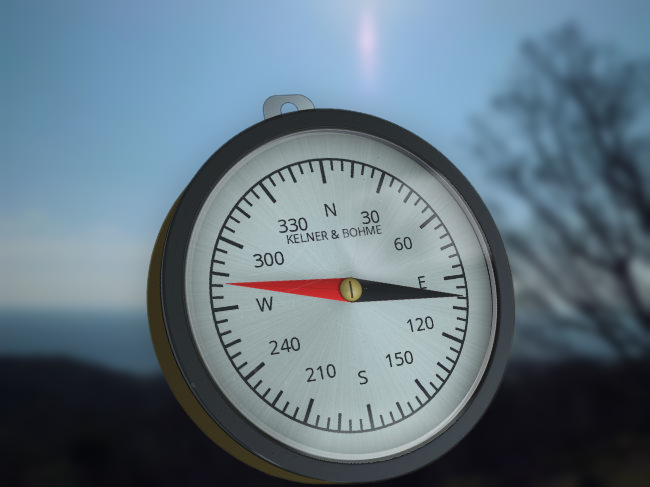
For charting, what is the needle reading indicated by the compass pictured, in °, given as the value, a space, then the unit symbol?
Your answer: 280 °
